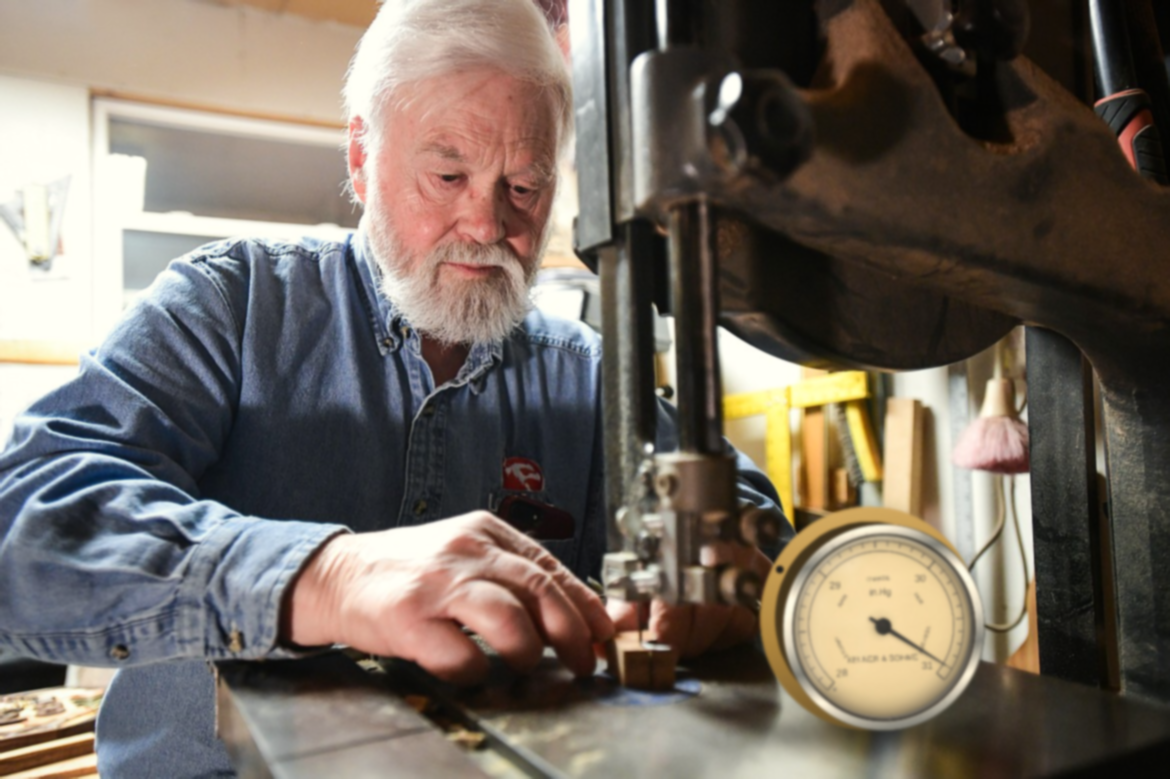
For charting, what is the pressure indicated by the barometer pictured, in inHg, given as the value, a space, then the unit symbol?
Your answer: 30.9 inHg
